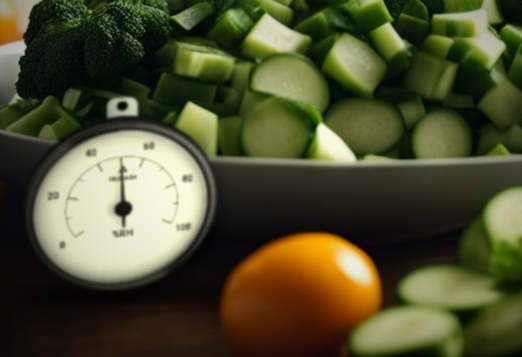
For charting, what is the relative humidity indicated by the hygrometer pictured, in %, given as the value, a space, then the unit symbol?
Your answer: 50 %
